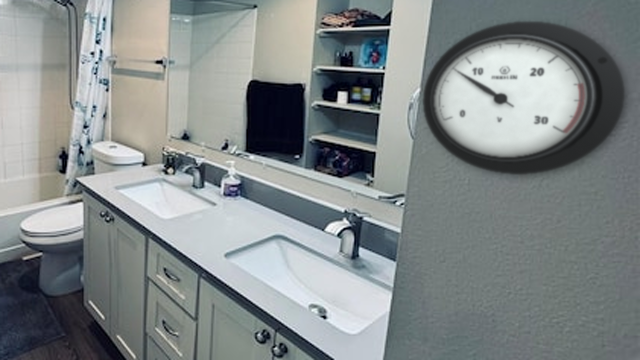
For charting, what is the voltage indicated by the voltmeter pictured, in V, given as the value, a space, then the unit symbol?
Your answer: 8 V
